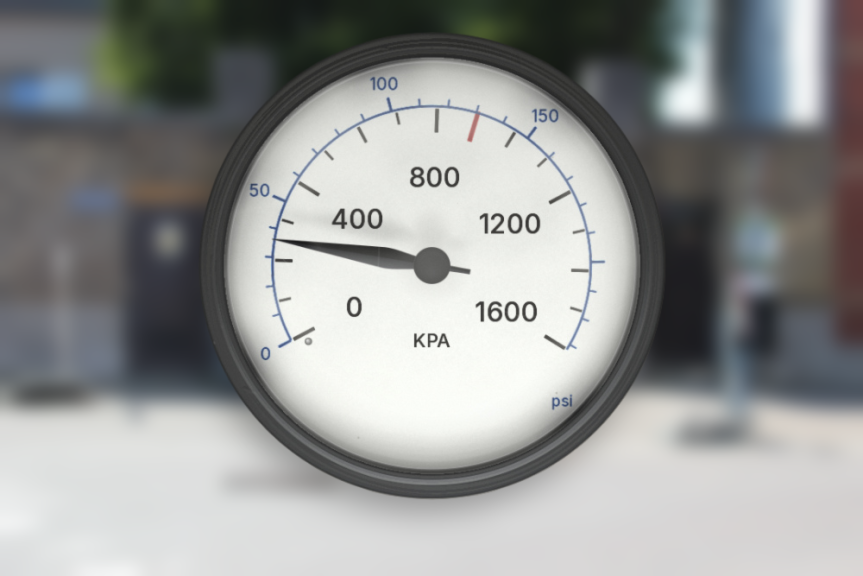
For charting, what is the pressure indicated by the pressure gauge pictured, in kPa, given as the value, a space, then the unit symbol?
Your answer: 250 kPa
